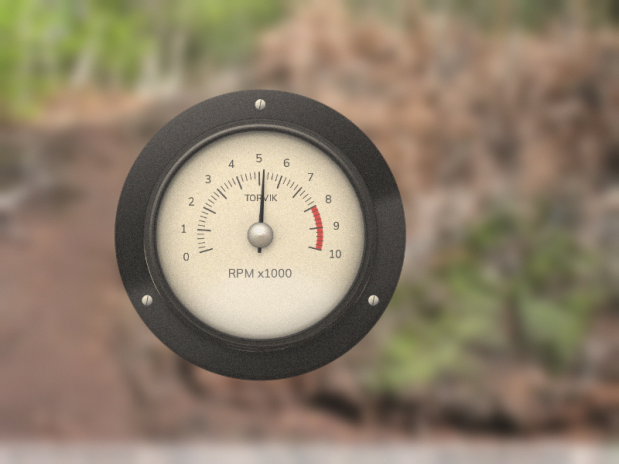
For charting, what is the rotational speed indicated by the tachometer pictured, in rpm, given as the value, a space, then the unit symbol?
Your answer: 5200 rpm
